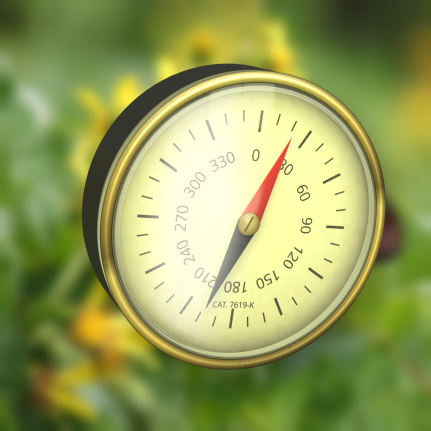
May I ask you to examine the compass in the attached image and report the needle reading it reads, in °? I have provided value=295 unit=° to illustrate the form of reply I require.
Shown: value=20 unit=°
